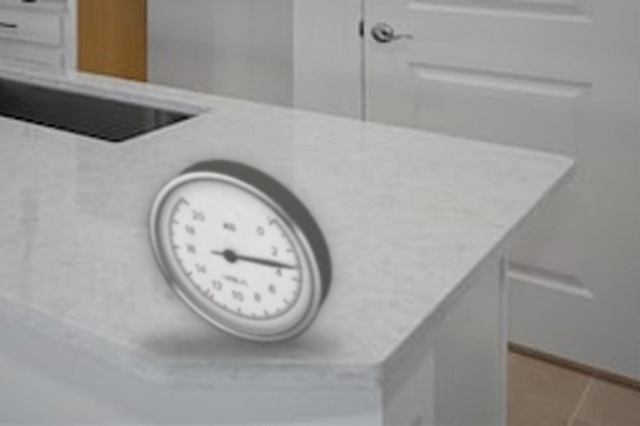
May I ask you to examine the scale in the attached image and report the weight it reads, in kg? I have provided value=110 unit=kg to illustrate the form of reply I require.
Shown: value=3 unit=kg
